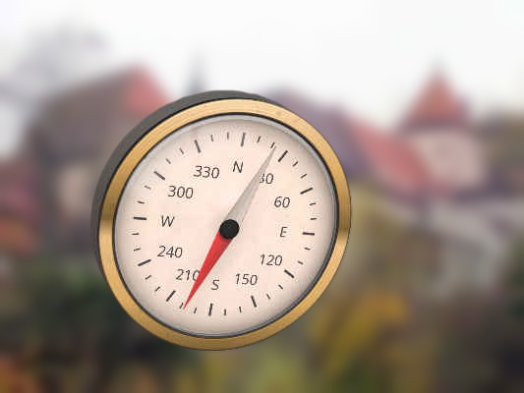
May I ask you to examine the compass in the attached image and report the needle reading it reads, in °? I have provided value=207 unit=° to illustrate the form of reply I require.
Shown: value=200 unit=°
